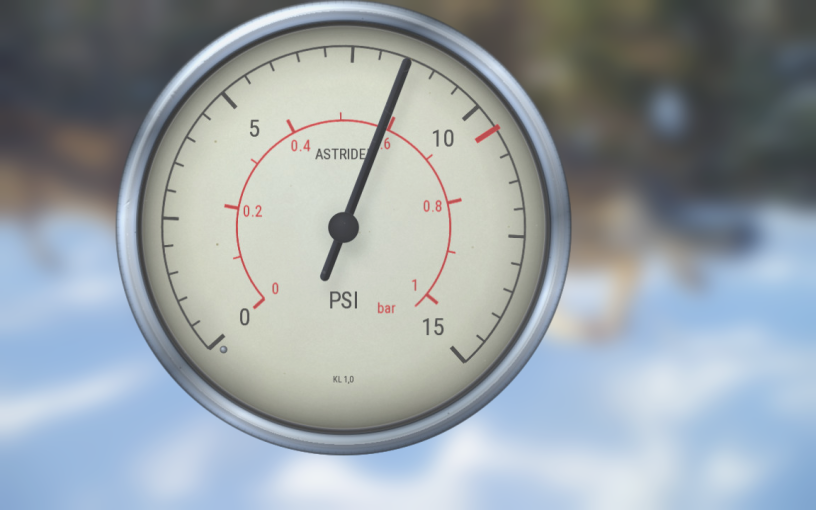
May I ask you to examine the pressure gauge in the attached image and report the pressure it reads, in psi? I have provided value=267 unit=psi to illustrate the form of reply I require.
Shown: value=8.5 unit=psi
